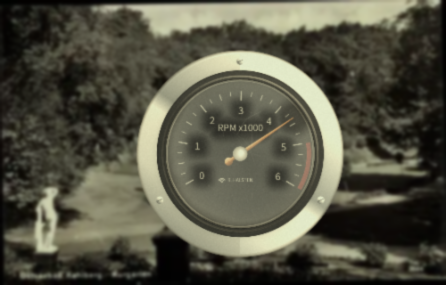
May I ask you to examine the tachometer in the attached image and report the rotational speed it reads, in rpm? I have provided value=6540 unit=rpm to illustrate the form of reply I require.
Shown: value=4375 unit=rpm
